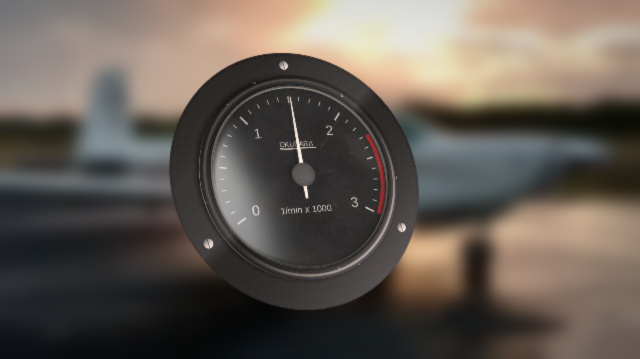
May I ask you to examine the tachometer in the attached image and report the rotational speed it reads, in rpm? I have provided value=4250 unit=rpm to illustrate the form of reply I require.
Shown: value=1500 unit=rpm
